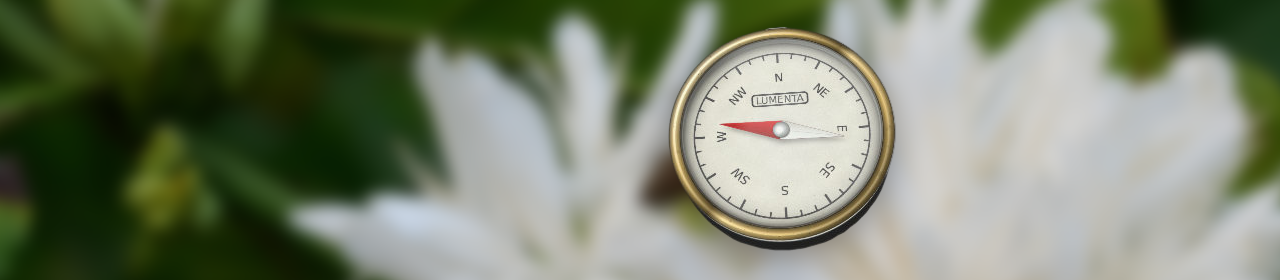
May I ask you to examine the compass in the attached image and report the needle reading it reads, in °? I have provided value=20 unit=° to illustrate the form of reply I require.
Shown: value=280 unit=°
